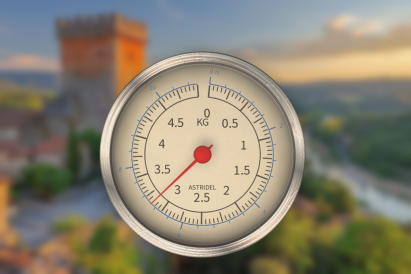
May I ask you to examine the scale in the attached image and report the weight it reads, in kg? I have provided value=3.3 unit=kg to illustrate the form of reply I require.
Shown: value=3.15 unit=kg
